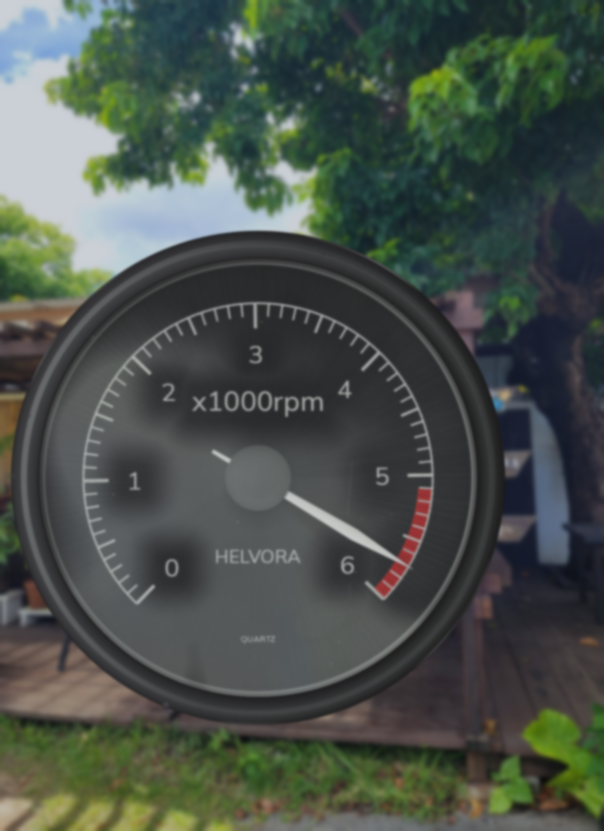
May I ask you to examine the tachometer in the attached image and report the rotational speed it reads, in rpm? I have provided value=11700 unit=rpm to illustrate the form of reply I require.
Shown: value=5700 unit=rpm
